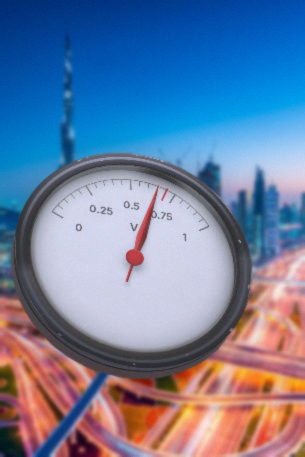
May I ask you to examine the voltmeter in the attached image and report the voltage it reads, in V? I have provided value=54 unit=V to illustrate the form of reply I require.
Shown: value=0.65 unit=V
